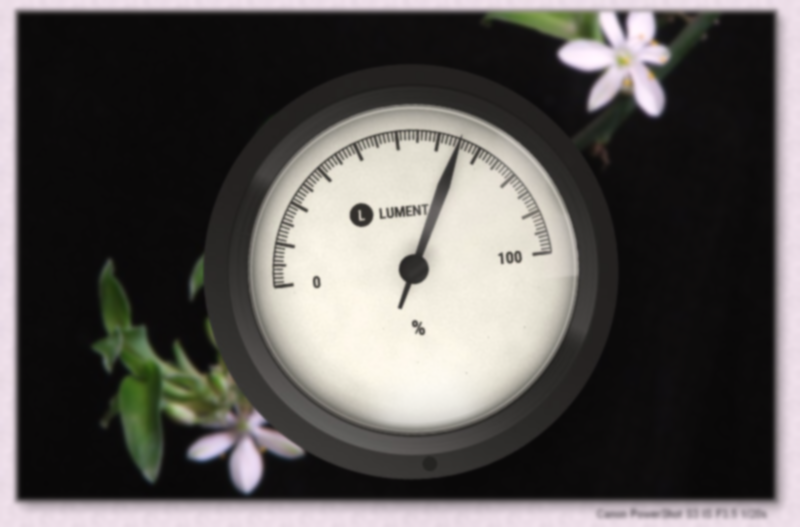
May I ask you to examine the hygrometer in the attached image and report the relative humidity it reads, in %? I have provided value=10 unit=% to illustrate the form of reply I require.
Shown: value=65 unit=%
